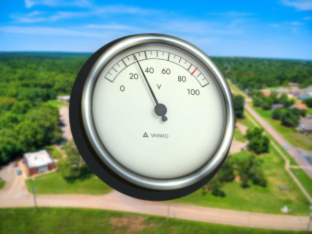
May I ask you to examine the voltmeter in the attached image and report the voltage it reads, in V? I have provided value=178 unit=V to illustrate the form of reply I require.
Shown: value=30 unit=V
